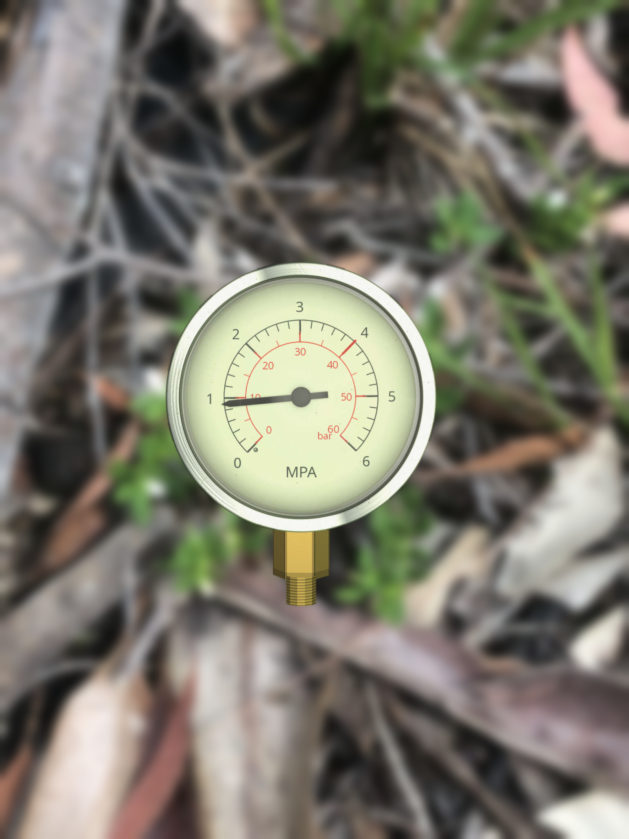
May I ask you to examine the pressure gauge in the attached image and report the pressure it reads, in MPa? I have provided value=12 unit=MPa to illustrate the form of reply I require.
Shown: value=0.9 unit=MPa
